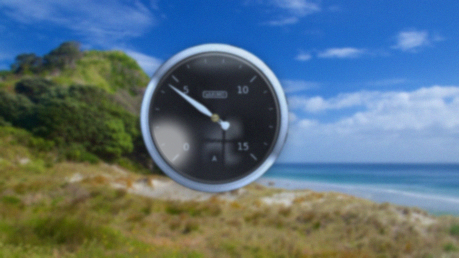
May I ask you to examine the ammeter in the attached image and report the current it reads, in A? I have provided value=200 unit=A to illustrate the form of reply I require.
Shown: value=4.5 unit=A
